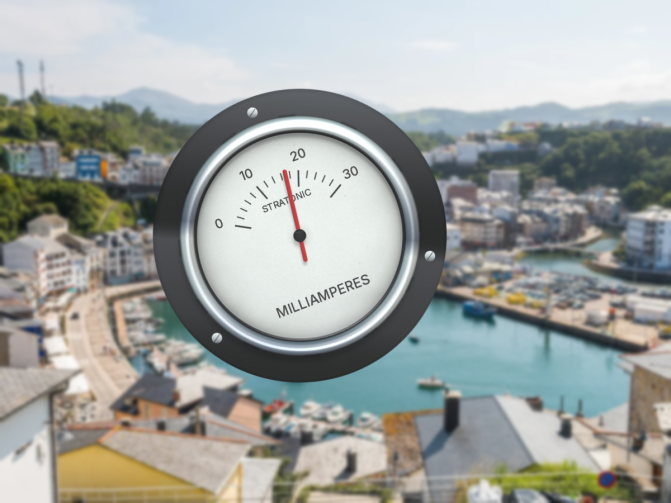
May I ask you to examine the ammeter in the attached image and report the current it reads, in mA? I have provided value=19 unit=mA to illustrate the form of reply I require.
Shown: value=17 unit=mA
